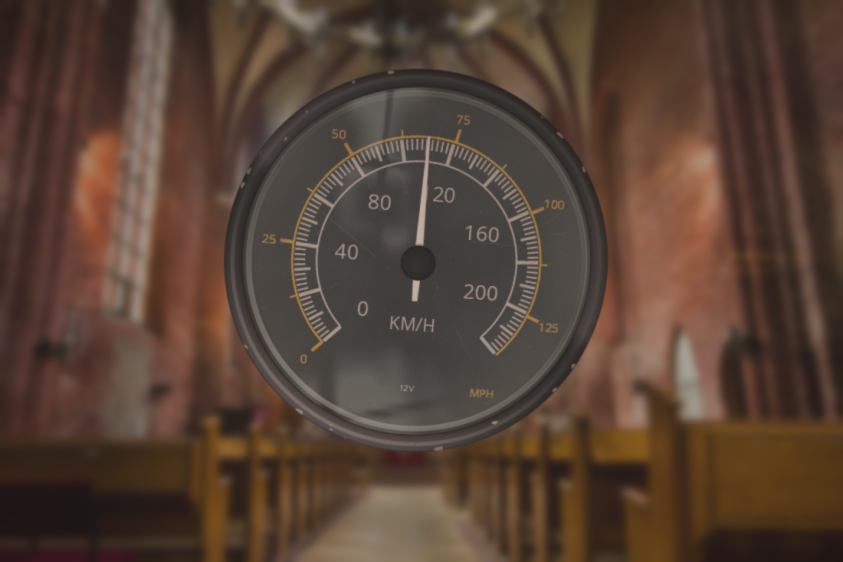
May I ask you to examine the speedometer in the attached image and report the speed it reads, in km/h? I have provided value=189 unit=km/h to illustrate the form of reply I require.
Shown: value=110 unit=km/h
